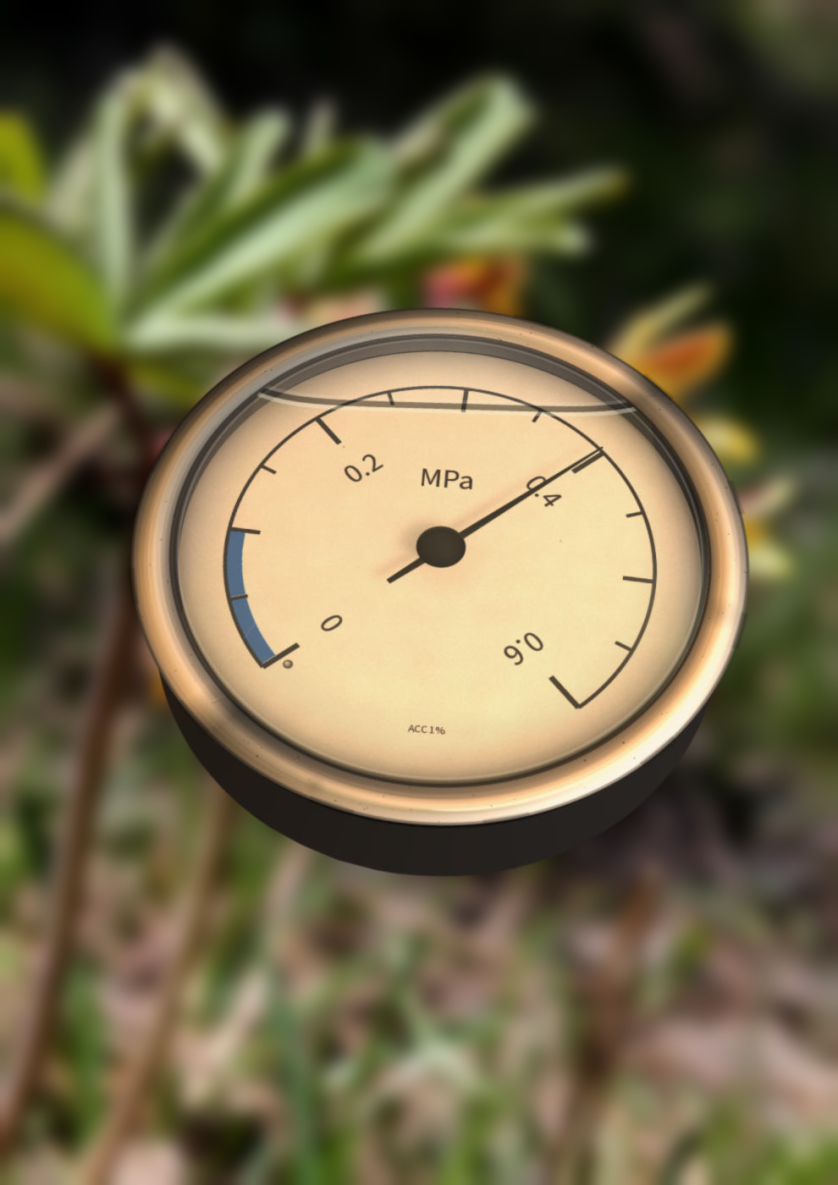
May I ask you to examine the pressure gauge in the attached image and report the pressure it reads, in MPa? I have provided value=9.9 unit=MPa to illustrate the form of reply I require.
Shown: value=0.4 unit=MPa
